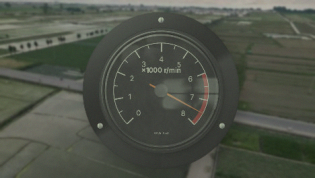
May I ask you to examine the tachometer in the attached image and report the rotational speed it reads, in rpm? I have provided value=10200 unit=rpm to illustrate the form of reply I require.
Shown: value=7500 unit=rpm
